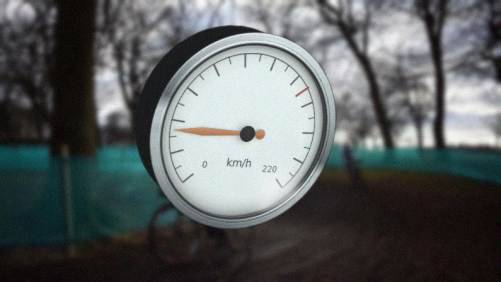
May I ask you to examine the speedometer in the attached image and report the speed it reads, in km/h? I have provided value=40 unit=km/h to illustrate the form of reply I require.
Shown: value=35 unit=km/h
